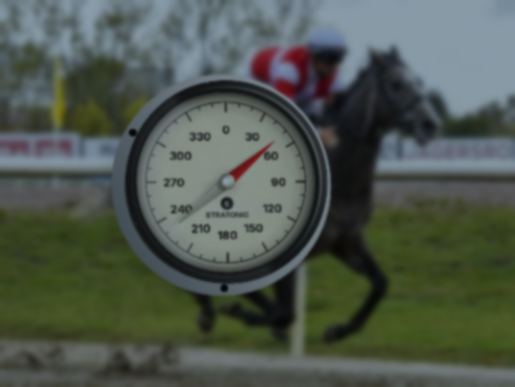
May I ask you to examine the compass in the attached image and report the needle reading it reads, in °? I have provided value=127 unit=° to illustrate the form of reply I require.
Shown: value=50 unit=°
